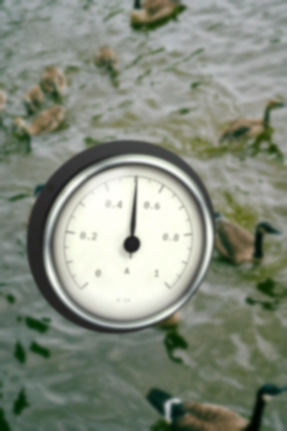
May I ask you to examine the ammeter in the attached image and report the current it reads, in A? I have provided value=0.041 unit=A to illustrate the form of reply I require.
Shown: value=0.5 unit=A
